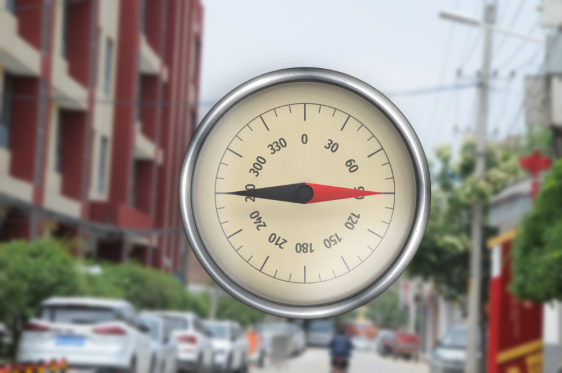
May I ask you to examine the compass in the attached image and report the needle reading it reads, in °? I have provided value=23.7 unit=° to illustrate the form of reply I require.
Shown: value=90 unit=°
